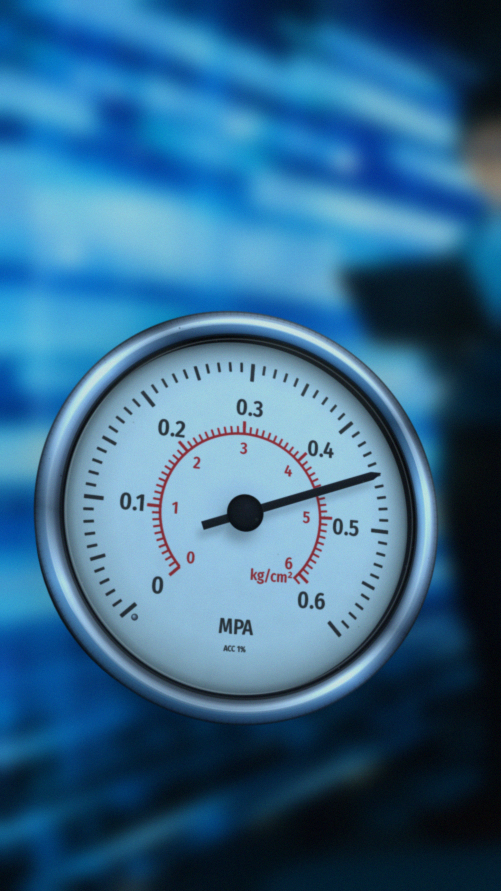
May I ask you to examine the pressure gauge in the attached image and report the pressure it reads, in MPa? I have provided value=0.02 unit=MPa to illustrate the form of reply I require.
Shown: value=0.45 unit=MPa
